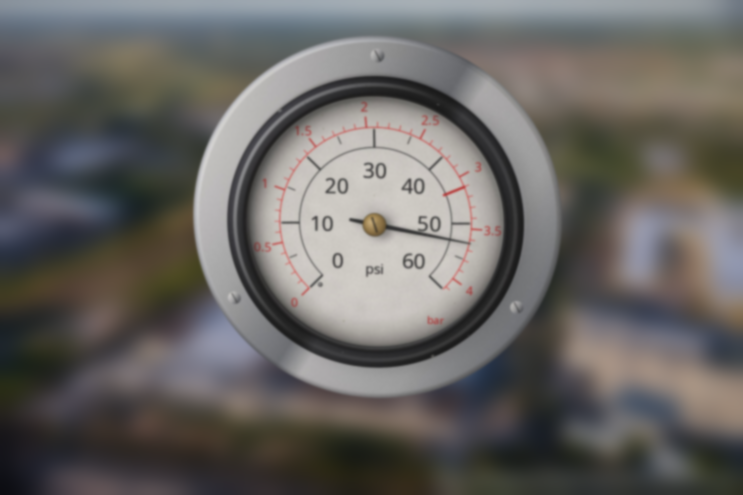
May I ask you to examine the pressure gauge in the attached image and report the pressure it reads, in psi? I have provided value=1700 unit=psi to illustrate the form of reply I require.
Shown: value=52.5 unit=psi
